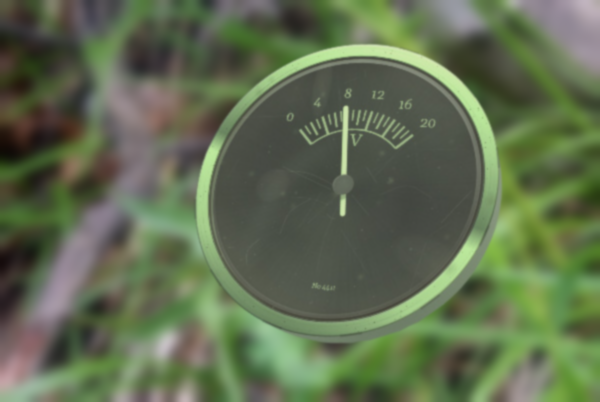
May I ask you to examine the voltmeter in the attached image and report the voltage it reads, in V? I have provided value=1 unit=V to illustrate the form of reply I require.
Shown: value=8 unit=V
